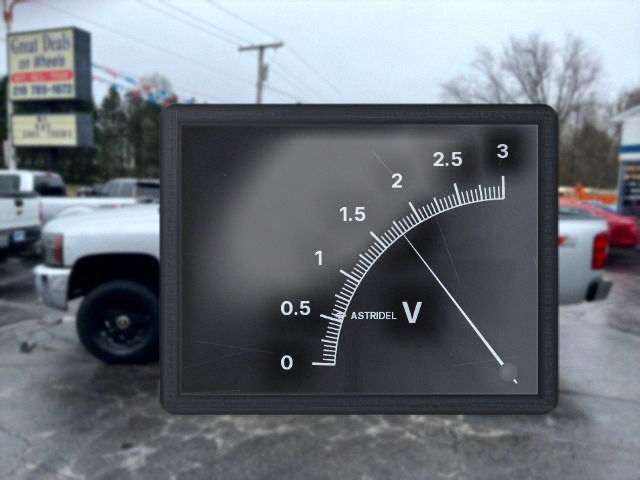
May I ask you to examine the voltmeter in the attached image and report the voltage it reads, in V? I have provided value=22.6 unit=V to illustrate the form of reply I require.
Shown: value=1.75 unit=V
